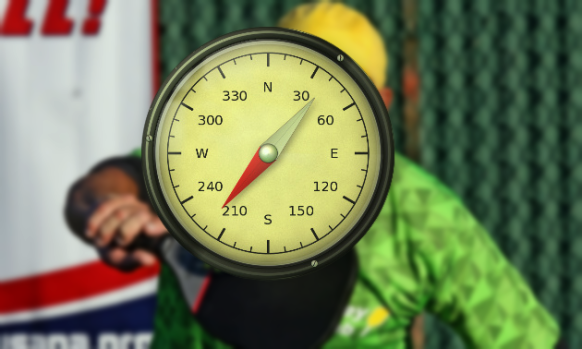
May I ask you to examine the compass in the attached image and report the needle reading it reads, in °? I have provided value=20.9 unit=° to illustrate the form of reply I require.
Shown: value=220 unit=°
